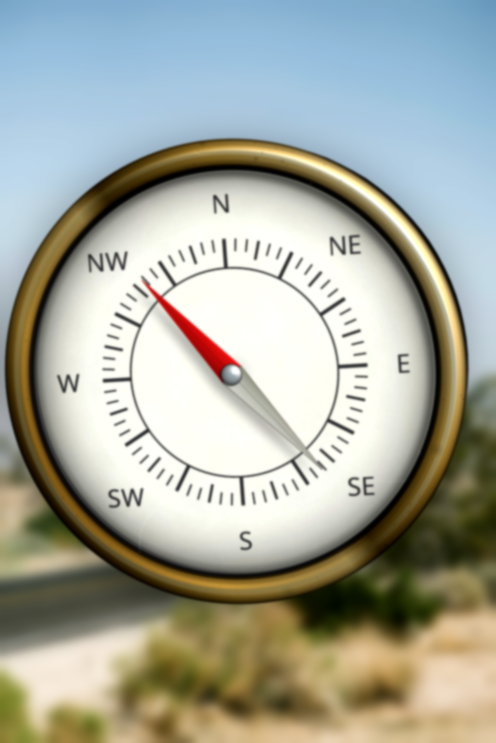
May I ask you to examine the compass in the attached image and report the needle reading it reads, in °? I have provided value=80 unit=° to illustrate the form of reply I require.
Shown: value=320 unit=°
